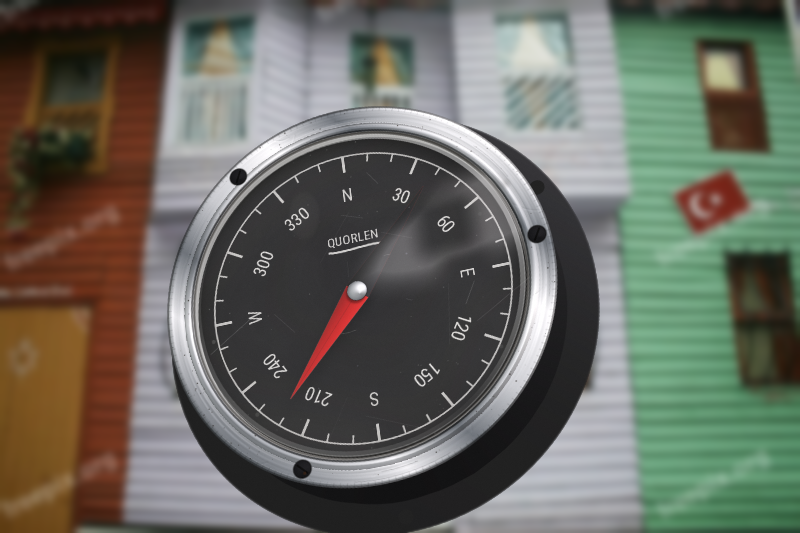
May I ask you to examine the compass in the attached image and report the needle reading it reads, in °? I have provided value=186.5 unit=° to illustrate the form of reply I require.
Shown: value=220 unit=°
